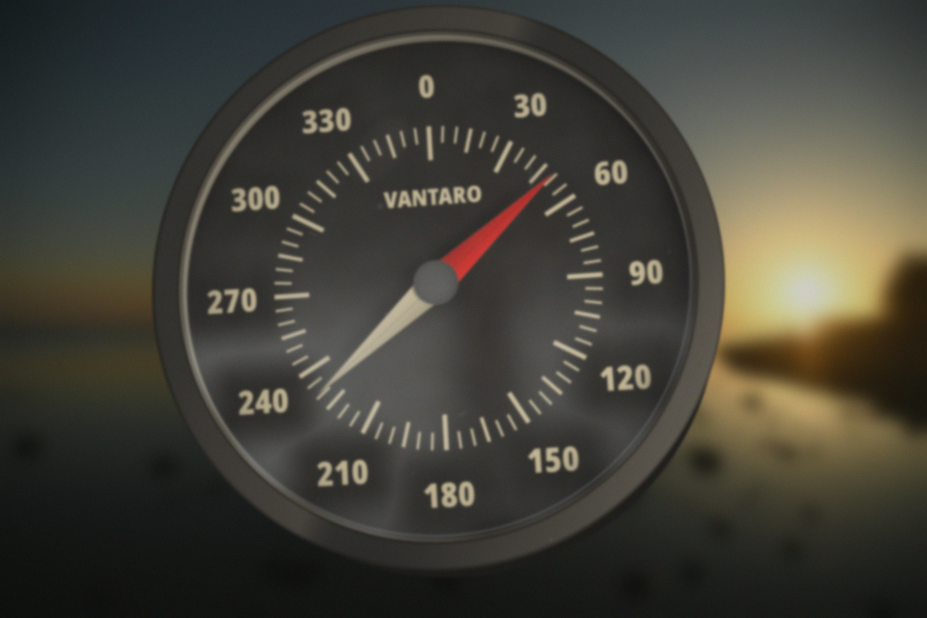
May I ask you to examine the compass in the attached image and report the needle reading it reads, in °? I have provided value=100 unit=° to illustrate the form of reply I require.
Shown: value=50 unit=°
